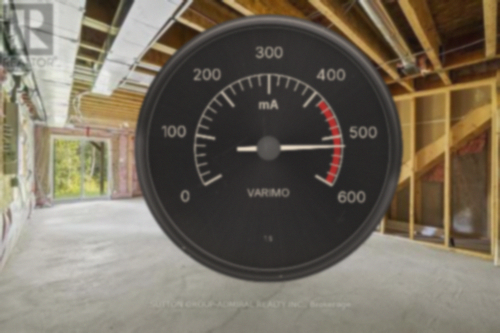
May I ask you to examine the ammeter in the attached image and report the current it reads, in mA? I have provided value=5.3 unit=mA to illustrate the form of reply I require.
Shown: value=520 unit=mA
